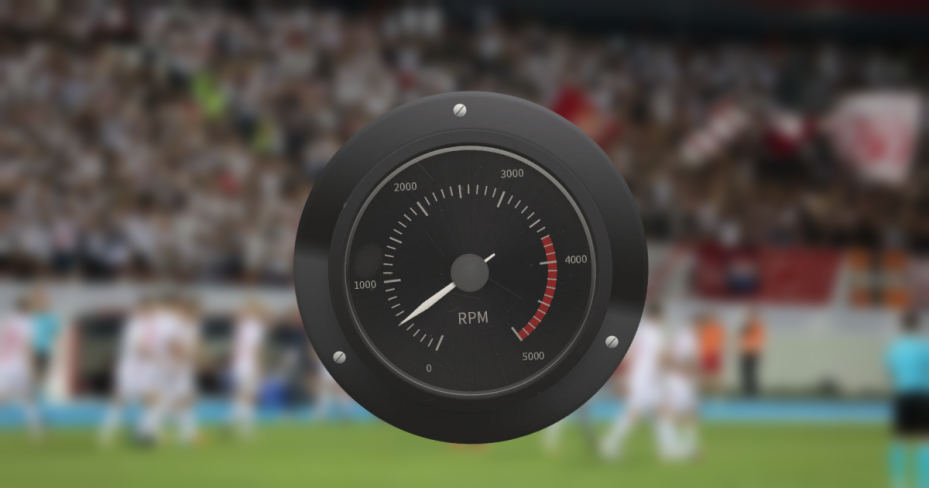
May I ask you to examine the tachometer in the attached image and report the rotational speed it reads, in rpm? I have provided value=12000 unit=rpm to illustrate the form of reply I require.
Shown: value=500 unit=rpm
